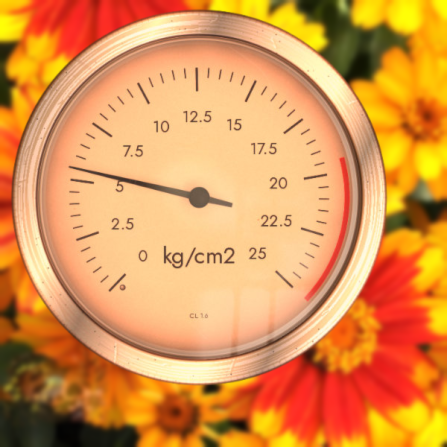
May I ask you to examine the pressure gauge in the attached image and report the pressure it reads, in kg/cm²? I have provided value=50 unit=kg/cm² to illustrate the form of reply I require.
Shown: value=5.5 unit=kg/cm²
